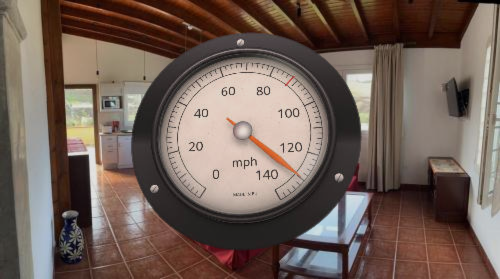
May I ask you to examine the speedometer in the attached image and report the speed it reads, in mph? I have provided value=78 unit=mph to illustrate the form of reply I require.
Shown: value=130 unit=mph
